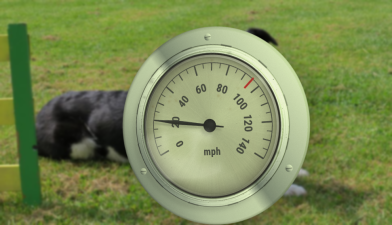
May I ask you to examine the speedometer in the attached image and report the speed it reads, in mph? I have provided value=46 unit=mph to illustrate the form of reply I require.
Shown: value=20 unit=mph
